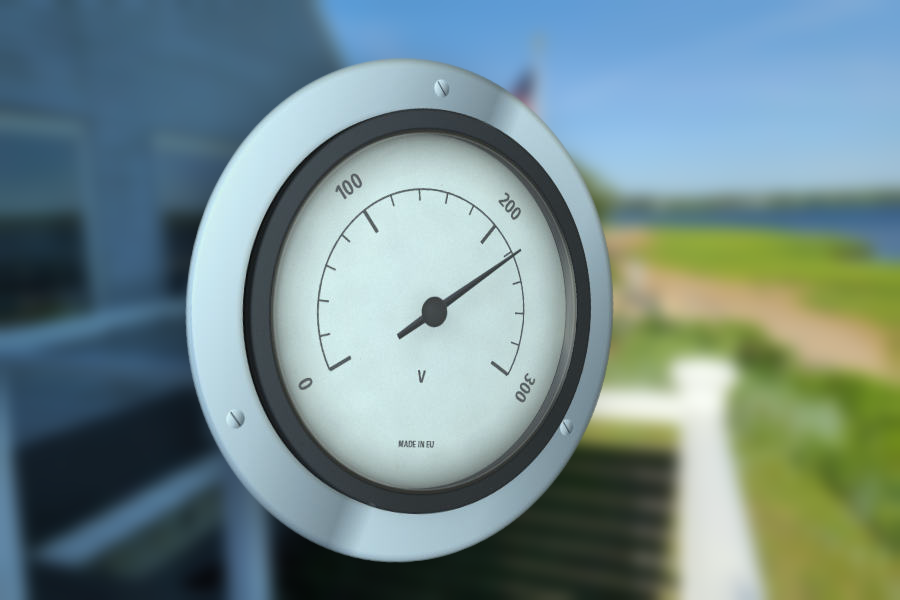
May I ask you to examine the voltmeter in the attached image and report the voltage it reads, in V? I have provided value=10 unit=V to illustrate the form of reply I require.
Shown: value=220 unit=V
